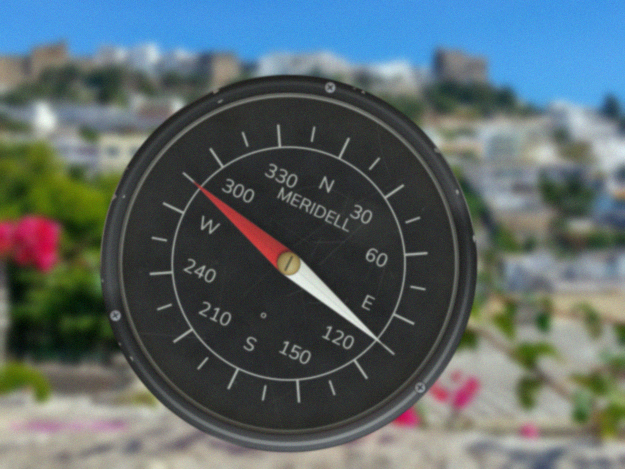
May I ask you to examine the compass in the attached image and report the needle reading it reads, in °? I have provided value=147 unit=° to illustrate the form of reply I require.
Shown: value=285 unit=°
